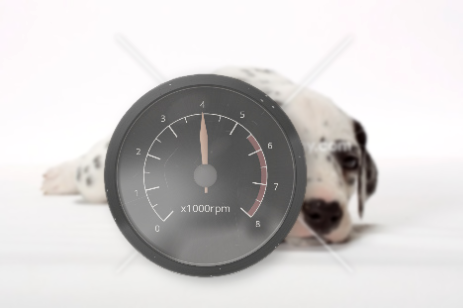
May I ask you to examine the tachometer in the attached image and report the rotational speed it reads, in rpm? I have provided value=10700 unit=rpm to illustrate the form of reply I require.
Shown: value=4000 unit=rpm
